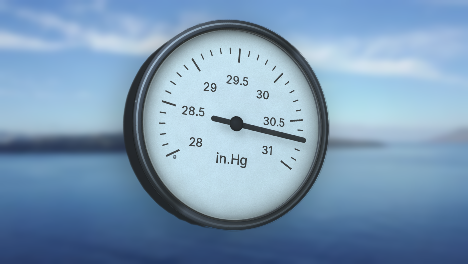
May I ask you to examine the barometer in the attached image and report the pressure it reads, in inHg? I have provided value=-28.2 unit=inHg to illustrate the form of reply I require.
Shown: value=30.7 unit=inHg
